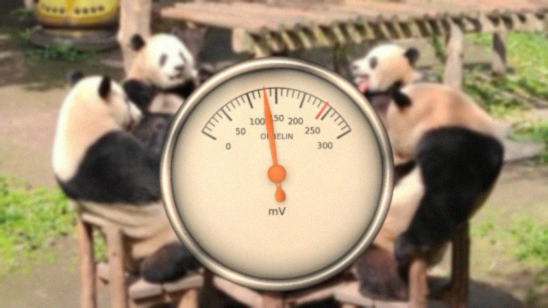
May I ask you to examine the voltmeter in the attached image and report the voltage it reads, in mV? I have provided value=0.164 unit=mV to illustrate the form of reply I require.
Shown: value=130 unit=mV
